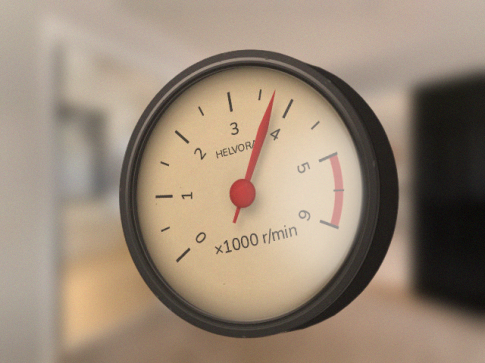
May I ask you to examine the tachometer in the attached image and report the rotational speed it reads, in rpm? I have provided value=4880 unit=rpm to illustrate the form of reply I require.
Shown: value=3750 unit=rpm
